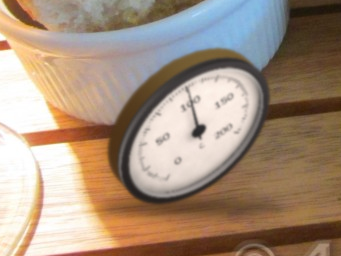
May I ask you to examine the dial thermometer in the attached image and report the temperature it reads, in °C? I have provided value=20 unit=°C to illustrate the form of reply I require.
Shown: value=100 unit=°C
